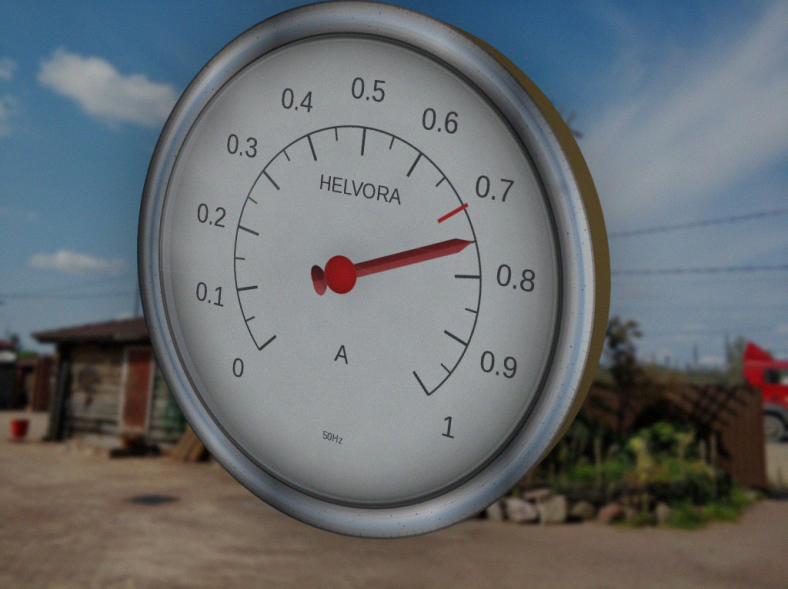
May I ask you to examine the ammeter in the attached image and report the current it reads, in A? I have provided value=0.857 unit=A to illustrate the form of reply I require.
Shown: value=0.75 unit=A
